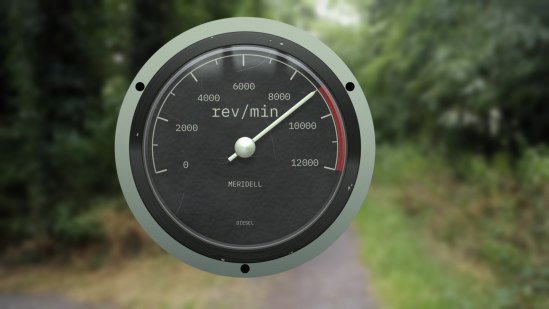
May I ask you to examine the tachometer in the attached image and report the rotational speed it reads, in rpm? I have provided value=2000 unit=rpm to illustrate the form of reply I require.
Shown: value=9000 unit=rpm
